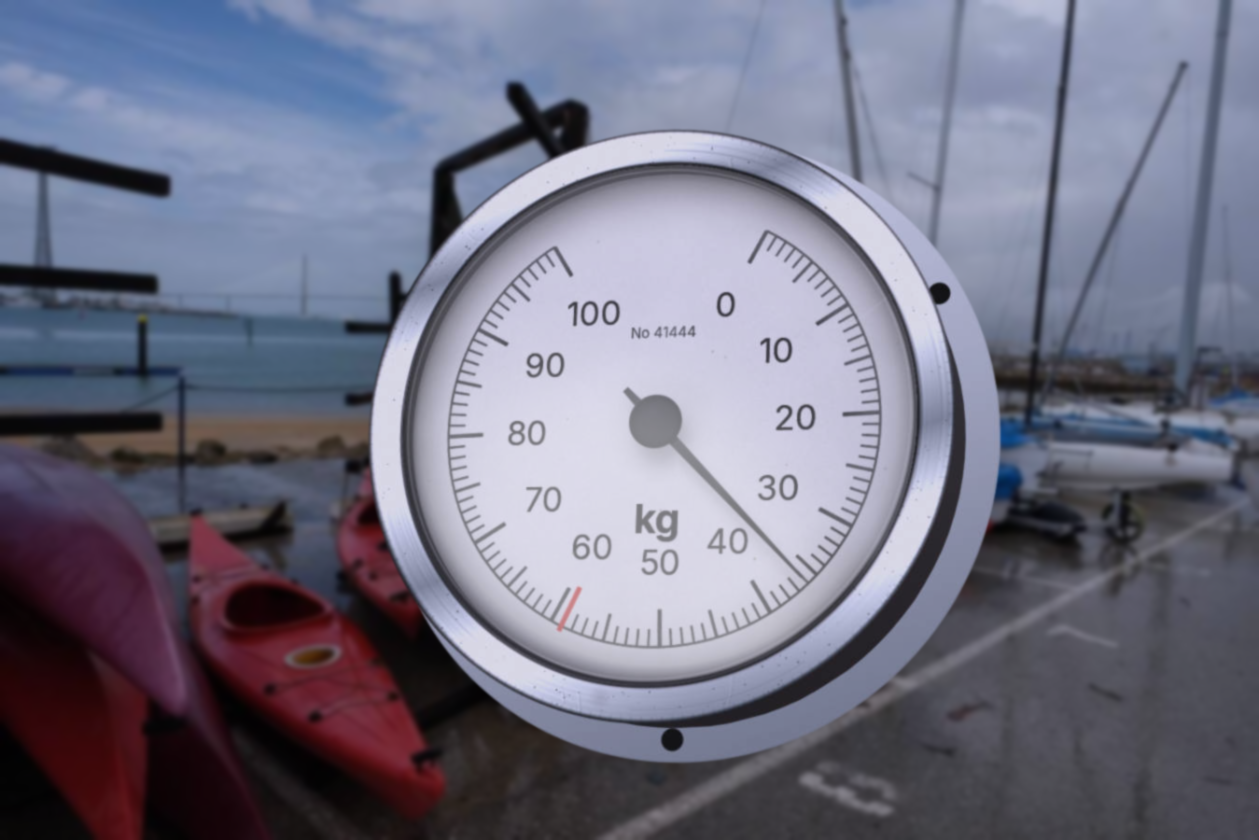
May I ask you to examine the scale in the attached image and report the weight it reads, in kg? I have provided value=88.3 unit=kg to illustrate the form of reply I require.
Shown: value=36 unit=kg
